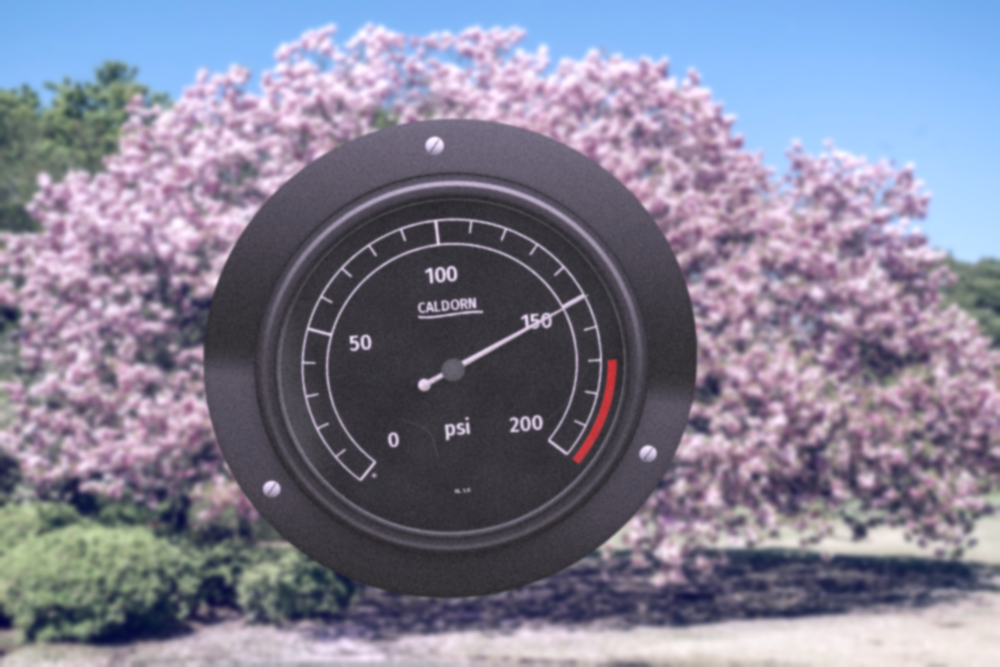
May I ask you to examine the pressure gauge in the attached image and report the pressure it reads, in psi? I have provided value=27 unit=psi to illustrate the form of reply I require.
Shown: value=150 unit=psi
